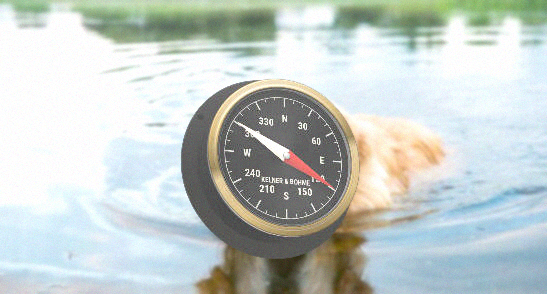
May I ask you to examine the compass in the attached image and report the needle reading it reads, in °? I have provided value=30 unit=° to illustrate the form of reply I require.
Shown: value=120 unit=°
